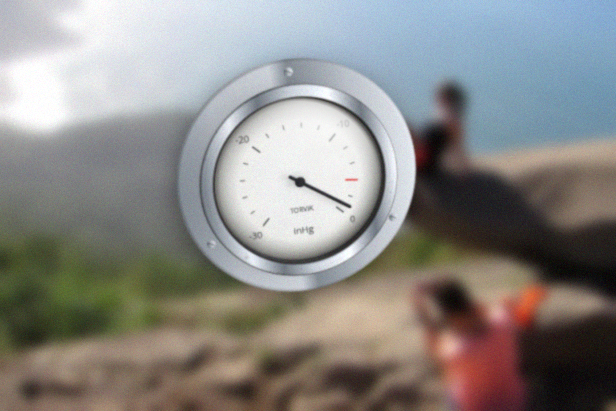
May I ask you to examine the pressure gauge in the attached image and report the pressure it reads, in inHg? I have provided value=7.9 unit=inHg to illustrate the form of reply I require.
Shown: value=-1 unit=inHg
